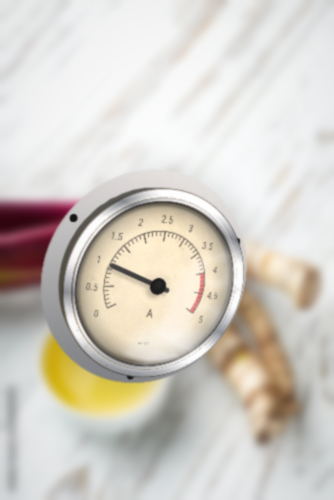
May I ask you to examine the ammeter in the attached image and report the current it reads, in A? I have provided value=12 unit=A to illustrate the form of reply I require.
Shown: value=1 unit=A
